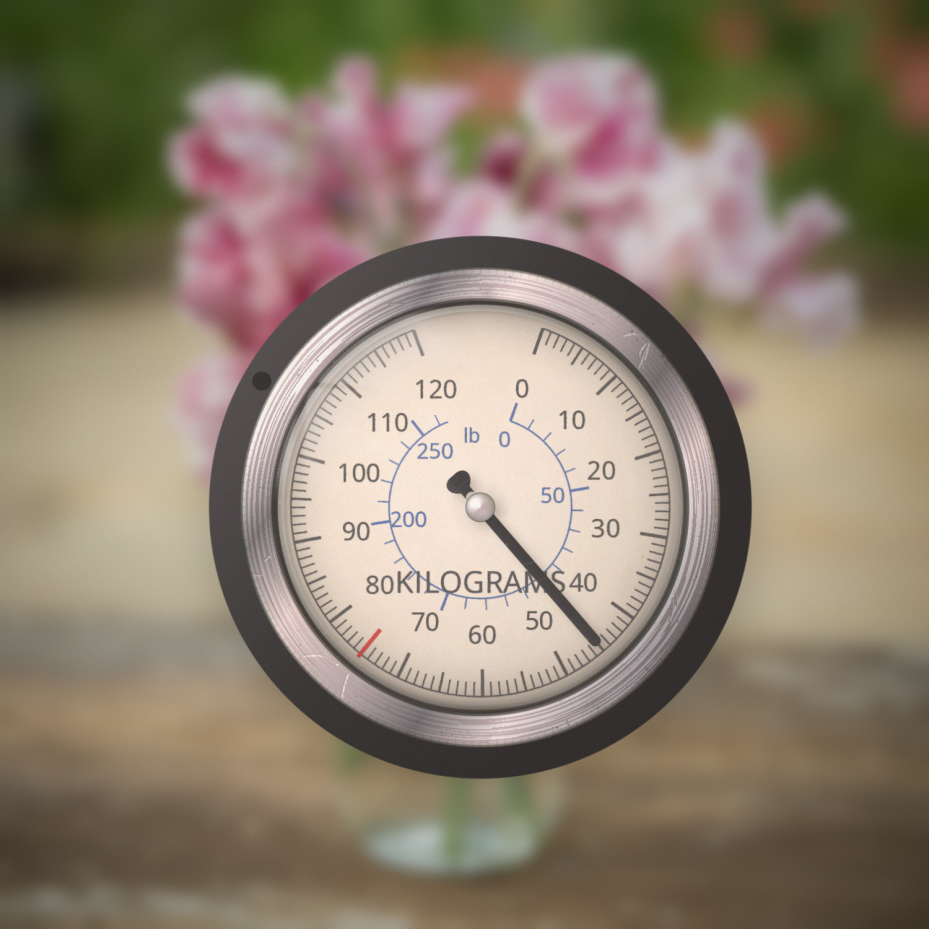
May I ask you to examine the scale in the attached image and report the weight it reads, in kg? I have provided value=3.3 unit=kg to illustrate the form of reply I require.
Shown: value=45 unit=kg
